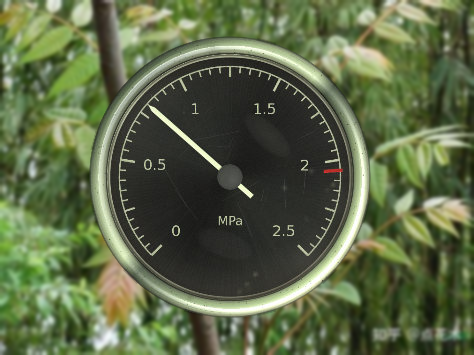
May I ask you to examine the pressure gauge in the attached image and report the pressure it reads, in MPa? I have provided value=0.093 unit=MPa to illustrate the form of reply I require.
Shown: value=0.8 unit=MPa
